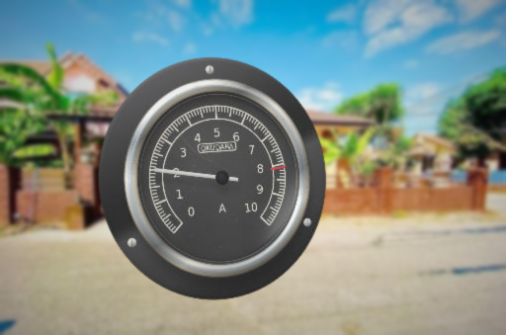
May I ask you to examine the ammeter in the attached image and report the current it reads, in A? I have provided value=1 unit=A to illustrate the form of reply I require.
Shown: value=2 unit=A
